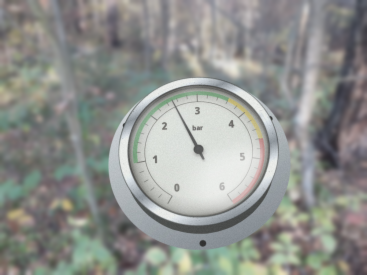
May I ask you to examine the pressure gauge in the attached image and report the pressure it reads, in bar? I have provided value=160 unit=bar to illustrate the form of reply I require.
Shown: value=2.5 unit=bar
